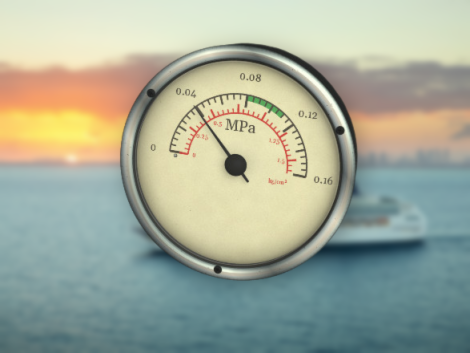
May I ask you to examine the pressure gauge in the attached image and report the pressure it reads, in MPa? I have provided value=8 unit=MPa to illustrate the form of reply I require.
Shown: value=0.04 unit=MPa
